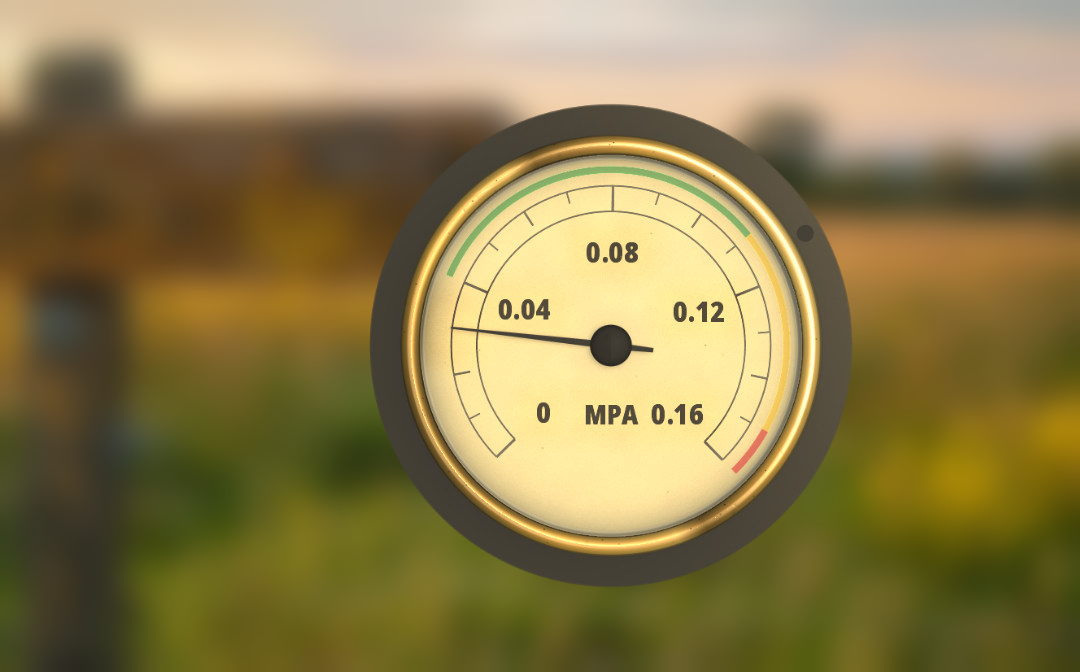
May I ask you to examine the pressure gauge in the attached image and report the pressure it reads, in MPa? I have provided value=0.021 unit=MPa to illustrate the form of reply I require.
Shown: value=0.03 unit=MPa
